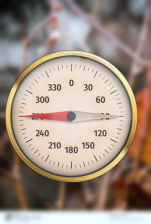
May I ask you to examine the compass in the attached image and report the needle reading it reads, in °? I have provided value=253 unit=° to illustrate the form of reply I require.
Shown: value=270 unit=°
